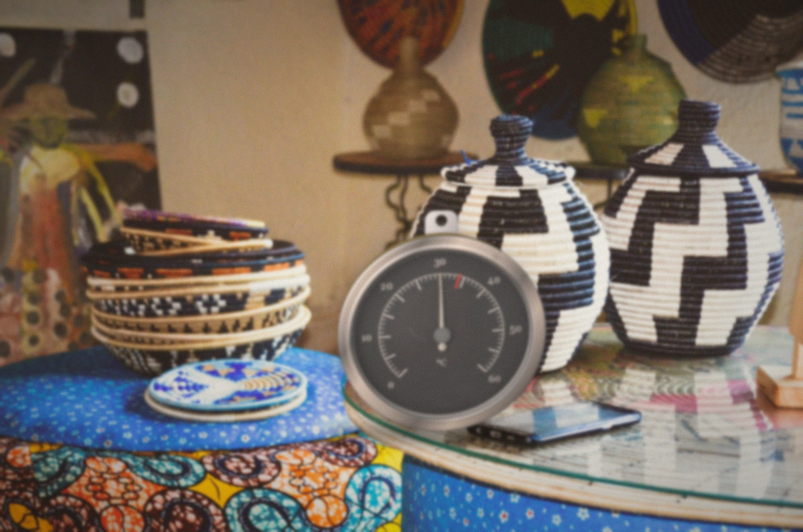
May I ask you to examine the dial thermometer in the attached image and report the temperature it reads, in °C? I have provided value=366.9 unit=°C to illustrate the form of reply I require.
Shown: value=30 unit=°C
